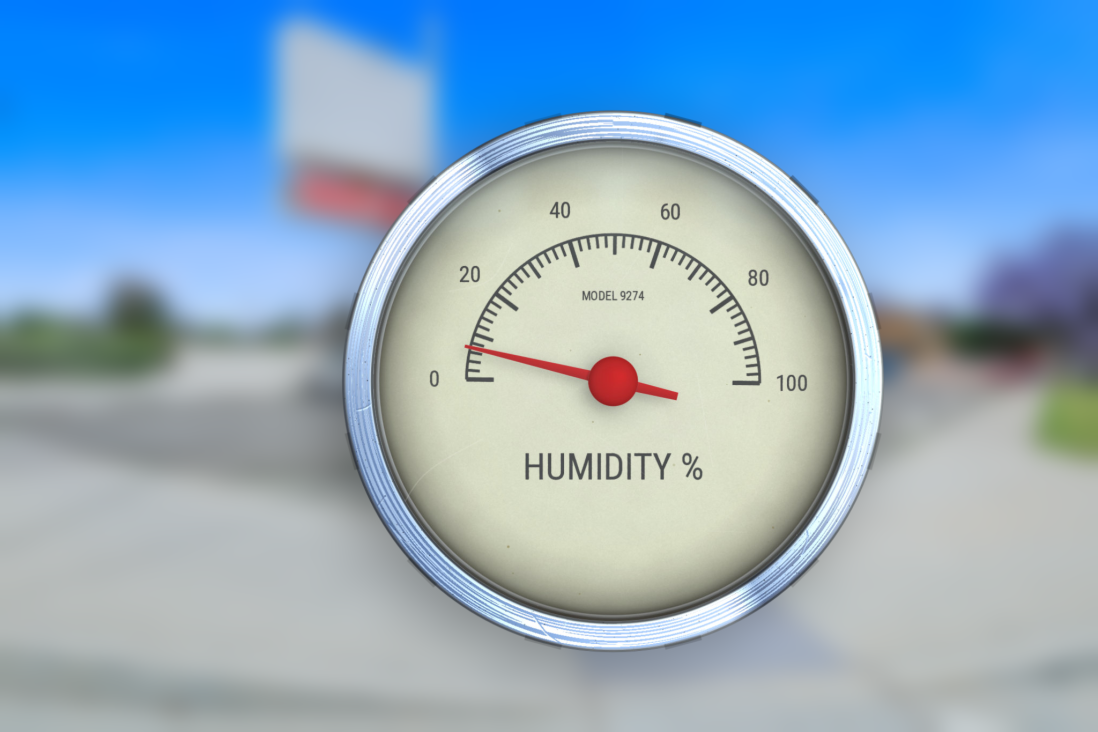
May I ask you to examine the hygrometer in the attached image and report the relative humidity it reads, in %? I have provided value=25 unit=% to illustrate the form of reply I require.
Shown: value=7 unit=%
